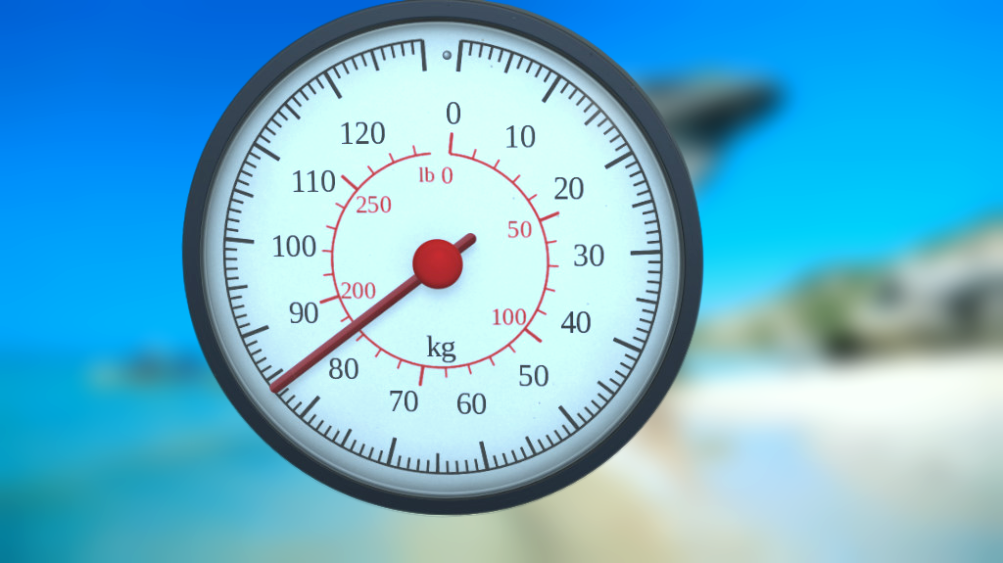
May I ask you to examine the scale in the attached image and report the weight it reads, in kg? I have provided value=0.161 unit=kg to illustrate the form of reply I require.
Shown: value=84 unit=kg
